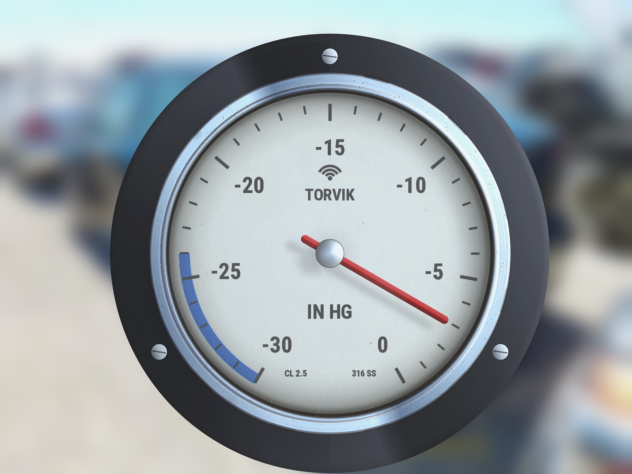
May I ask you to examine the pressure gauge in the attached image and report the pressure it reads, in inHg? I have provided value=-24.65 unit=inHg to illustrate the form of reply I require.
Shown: value=-3 unit=inHg
